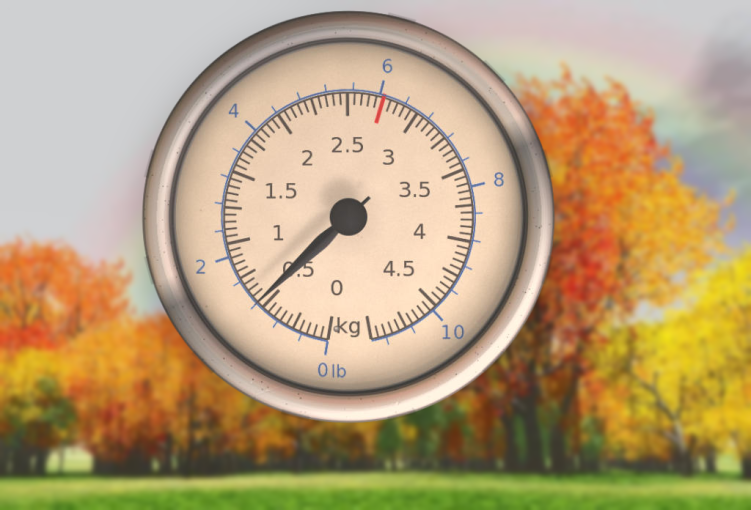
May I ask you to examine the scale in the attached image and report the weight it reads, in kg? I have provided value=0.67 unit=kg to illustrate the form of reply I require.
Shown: value=0.55 unit=kg
